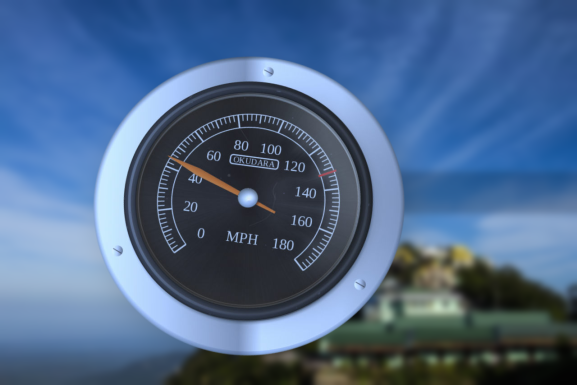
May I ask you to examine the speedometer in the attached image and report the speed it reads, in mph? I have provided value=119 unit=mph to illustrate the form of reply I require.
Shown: value=44 unit=mph
